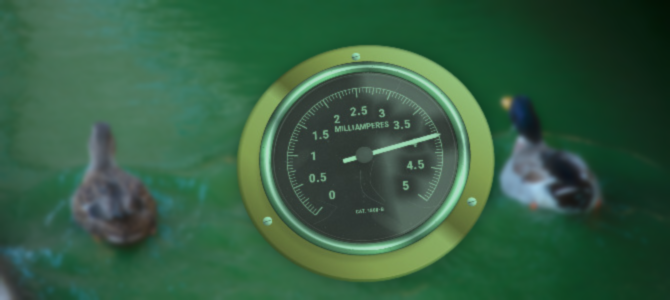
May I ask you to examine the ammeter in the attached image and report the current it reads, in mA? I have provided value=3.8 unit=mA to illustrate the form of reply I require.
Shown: value=4 unit=mA
